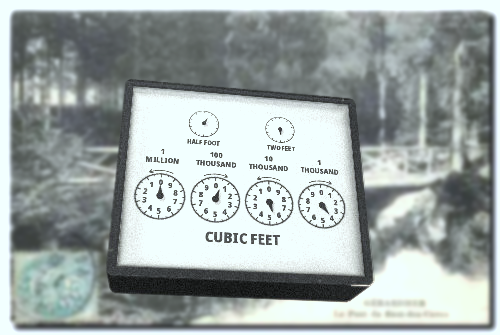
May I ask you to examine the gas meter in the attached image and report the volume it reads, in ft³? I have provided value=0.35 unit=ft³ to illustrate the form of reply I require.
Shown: value=5400 unit=ft³
